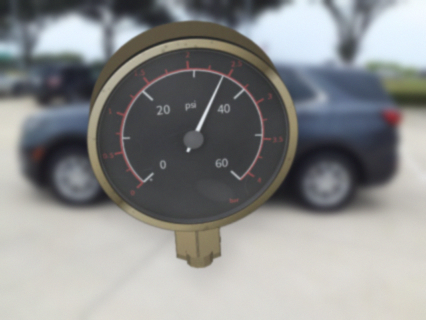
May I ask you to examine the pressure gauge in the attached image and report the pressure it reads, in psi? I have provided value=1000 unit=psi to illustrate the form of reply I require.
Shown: value=35 unit=psi
